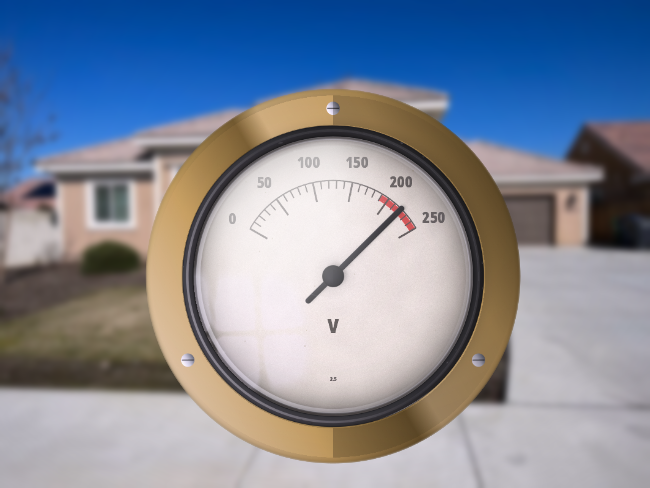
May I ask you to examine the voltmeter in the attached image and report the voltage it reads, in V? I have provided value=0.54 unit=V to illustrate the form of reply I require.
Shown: value=220 unit=V
